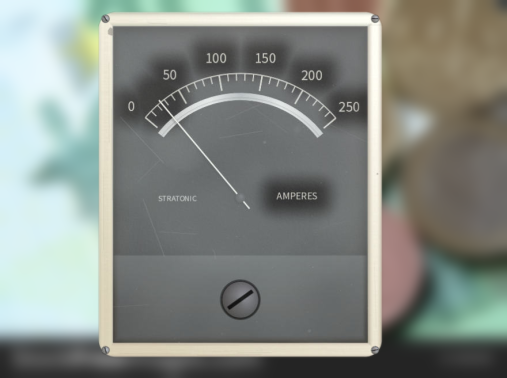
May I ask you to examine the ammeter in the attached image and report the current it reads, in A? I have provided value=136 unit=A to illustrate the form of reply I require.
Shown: value=25 unit=A
